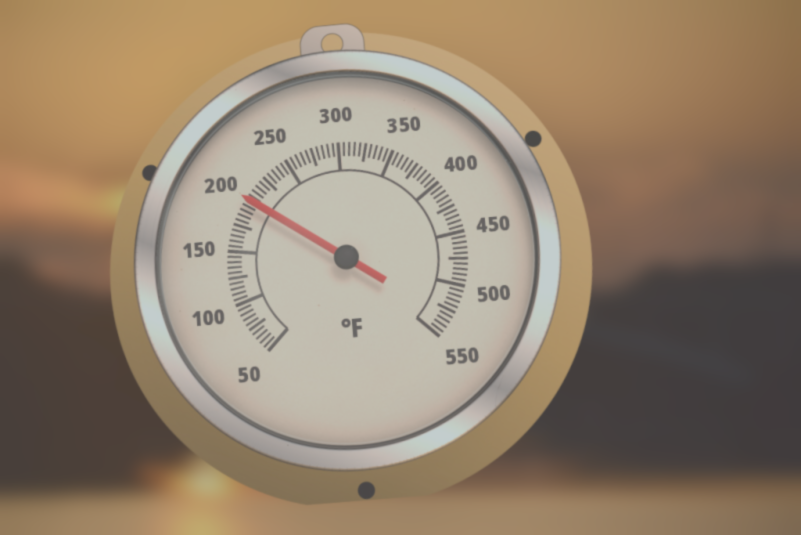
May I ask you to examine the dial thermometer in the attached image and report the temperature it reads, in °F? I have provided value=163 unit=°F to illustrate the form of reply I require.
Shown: value=200 unit=°F
